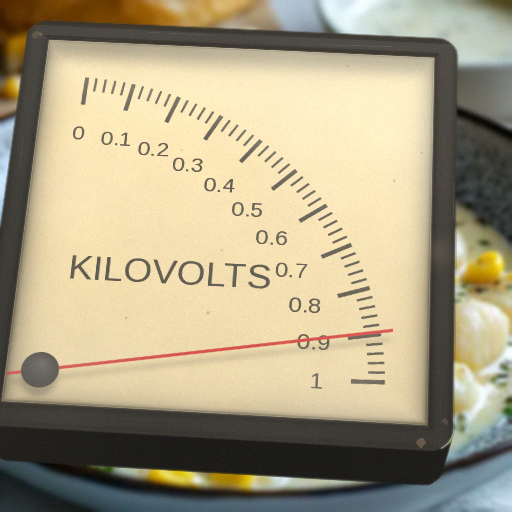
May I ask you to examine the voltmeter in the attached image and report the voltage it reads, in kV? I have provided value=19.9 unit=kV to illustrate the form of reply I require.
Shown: value=0.9 unit=kV
